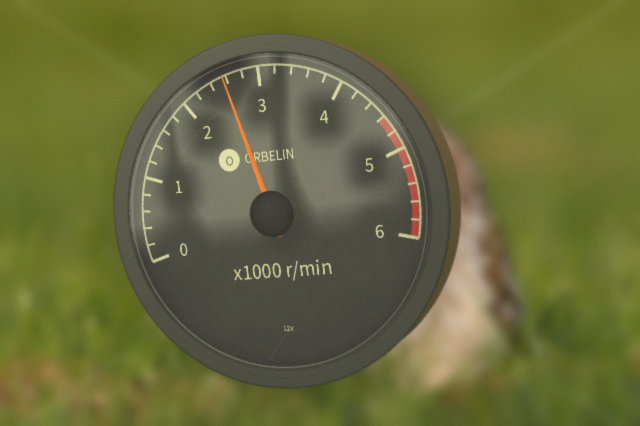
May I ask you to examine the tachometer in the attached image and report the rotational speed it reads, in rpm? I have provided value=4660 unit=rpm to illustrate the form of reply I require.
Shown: value=2600 unit=rpm
